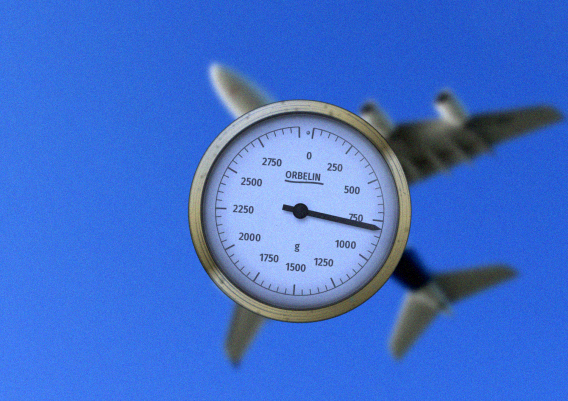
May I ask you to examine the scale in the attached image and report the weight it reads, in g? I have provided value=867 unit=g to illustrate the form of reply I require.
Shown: value=800 unit=g
